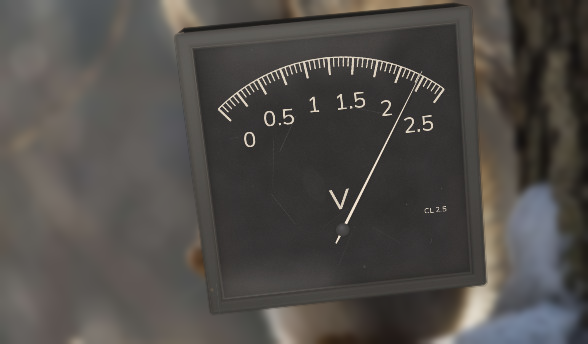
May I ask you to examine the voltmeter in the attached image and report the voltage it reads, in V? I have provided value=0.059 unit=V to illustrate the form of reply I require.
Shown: value=2.2 unit=V
